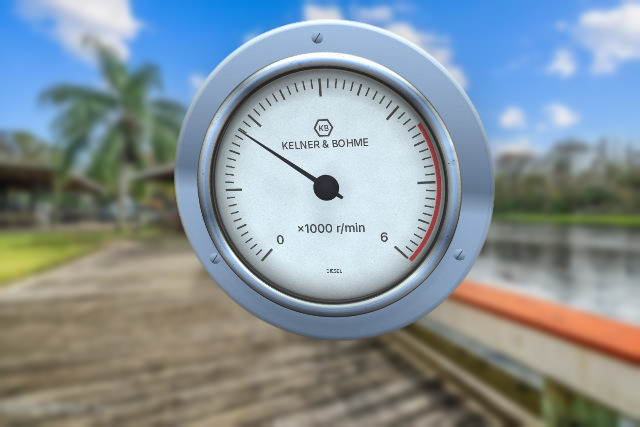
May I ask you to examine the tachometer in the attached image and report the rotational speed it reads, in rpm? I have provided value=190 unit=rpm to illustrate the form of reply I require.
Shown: value=1800 unit=rpm
